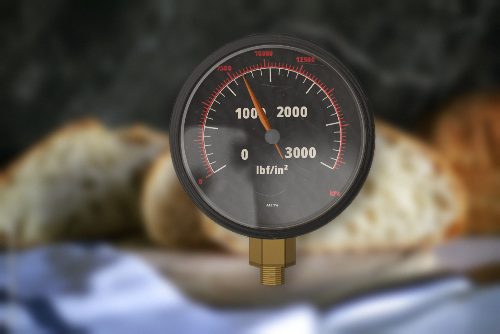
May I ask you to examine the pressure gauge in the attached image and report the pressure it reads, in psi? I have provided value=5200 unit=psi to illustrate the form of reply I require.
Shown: value=1200 unit=psi
